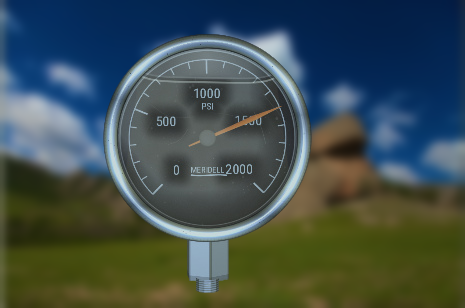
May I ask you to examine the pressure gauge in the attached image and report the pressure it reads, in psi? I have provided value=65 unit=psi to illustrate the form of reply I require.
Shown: value=1500 unit=psi
